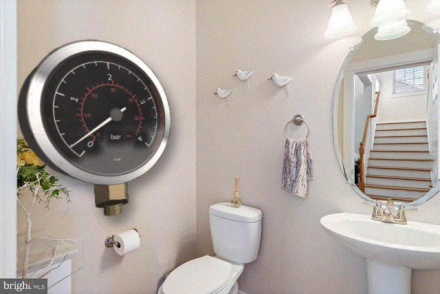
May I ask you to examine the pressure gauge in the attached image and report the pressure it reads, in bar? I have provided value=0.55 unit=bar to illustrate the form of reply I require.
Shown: value=0.2 unit=bar
